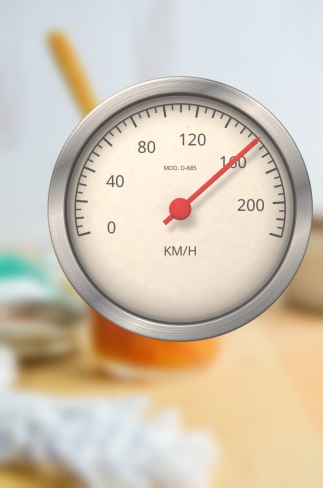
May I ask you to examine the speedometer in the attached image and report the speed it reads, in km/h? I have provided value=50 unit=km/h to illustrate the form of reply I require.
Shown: value=160 unit=km/h
